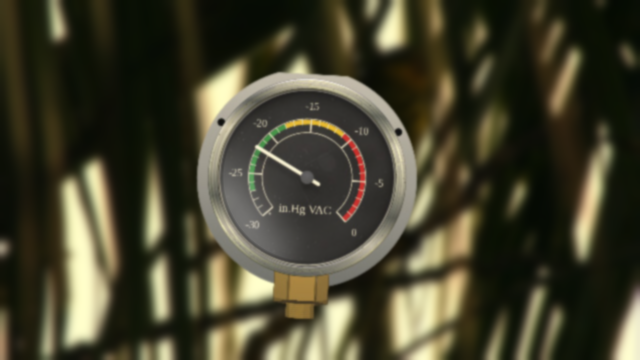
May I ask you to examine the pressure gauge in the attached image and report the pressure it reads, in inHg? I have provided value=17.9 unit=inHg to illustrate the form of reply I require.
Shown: value=-22 unit=inHg
